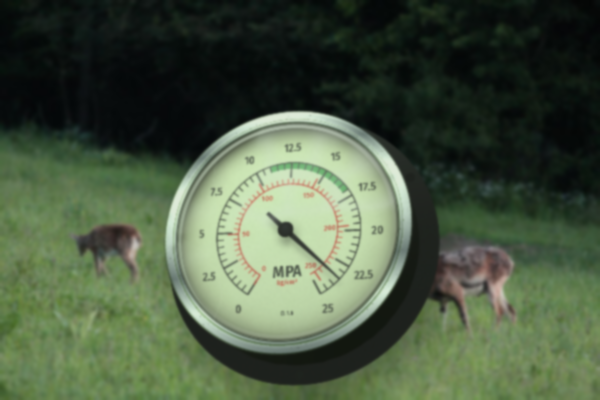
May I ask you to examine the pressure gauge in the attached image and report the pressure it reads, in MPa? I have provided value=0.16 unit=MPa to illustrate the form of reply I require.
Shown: value=23.5 unit=MPa
